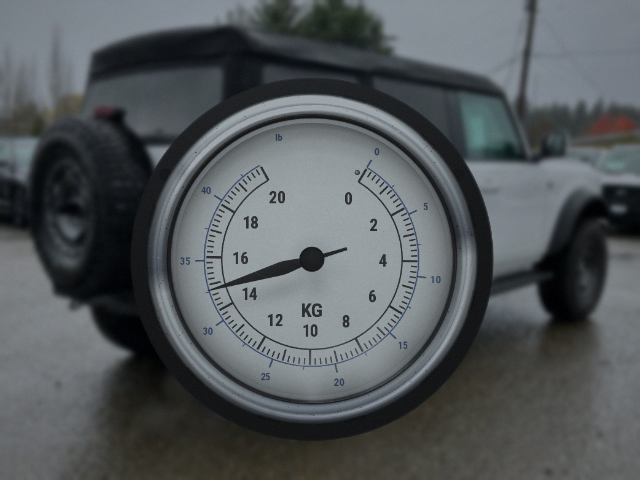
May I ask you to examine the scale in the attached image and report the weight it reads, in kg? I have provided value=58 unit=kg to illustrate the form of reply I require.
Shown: value=14.8 unit=kg
